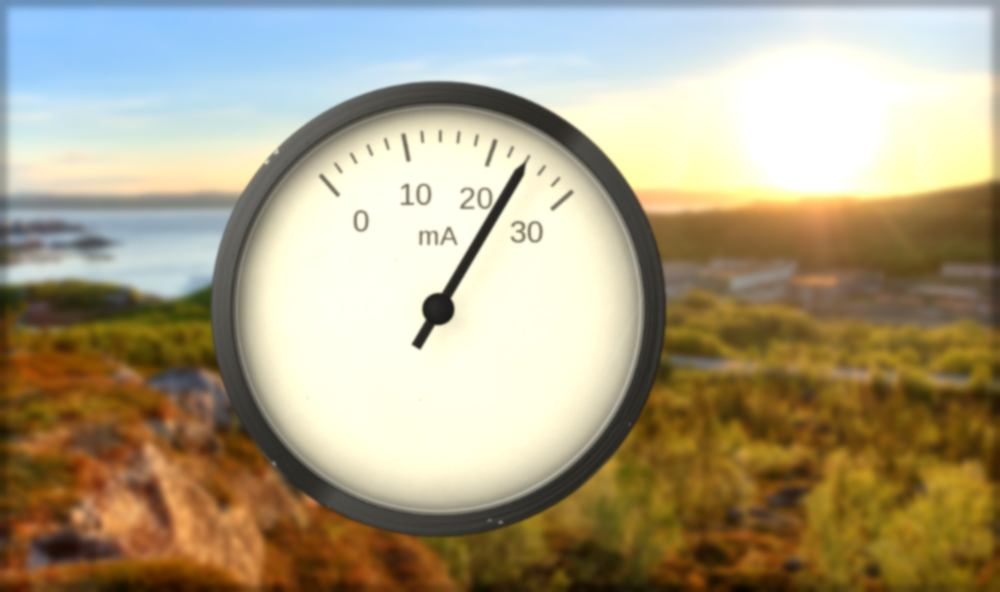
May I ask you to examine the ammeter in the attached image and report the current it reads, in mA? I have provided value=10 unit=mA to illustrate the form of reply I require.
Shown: value=24 unit=mA
